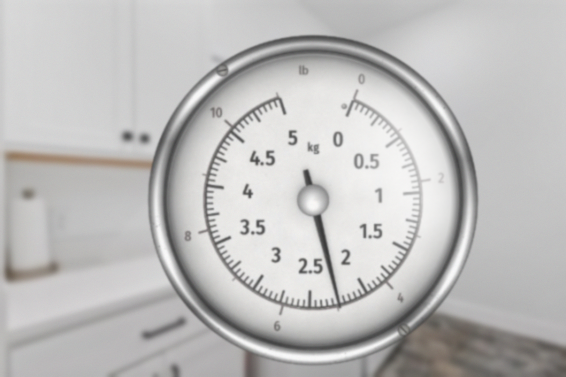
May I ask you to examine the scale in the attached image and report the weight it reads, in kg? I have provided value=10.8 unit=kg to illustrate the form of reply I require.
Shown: value=2.25 unit=kg
